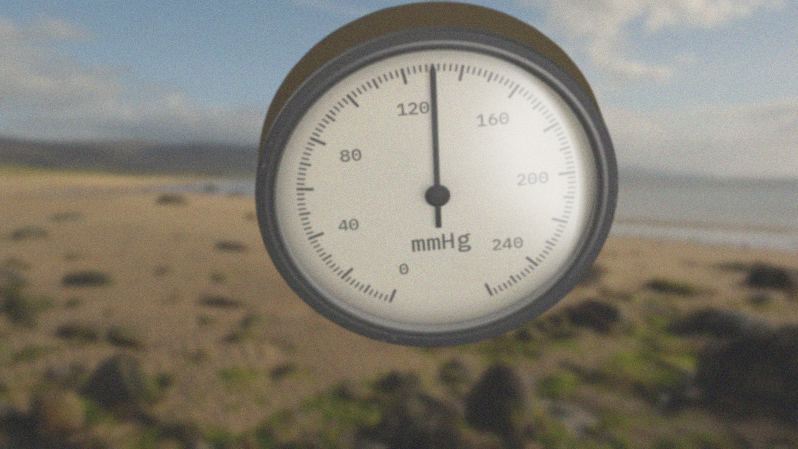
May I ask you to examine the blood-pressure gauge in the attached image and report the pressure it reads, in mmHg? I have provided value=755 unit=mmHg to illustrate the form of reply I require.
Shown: value=130 unit=mmHg
